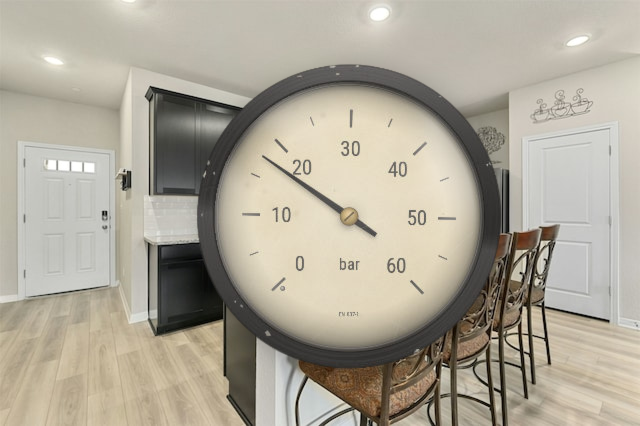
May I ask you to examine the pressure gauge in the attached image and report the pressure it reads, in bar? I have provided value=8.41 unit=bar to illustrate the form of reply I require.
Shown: value=17.5 unit=bar
